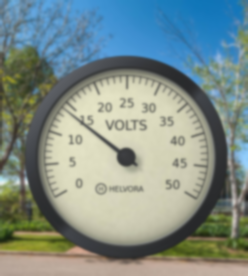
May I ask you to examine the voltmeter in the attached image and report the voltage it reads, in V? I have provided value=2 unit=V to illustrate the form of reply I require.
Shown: value=14 unit=V
